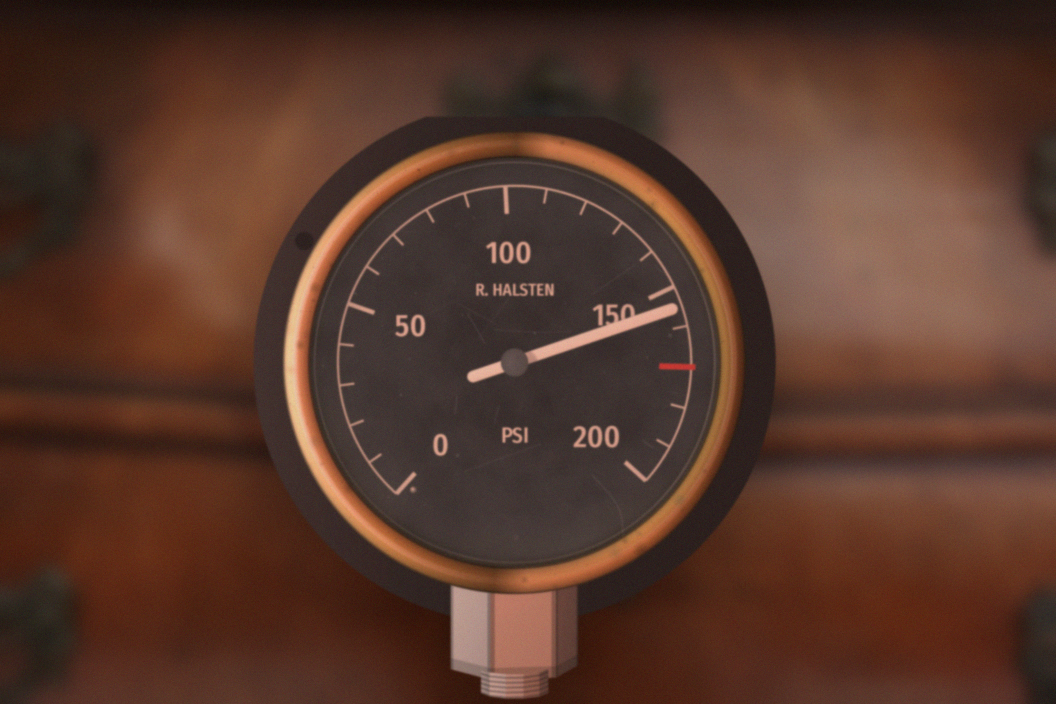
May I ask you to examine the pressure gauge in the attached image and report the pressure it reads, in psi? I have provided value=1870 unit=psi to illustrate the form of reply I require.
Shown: value=155 unit=psi
